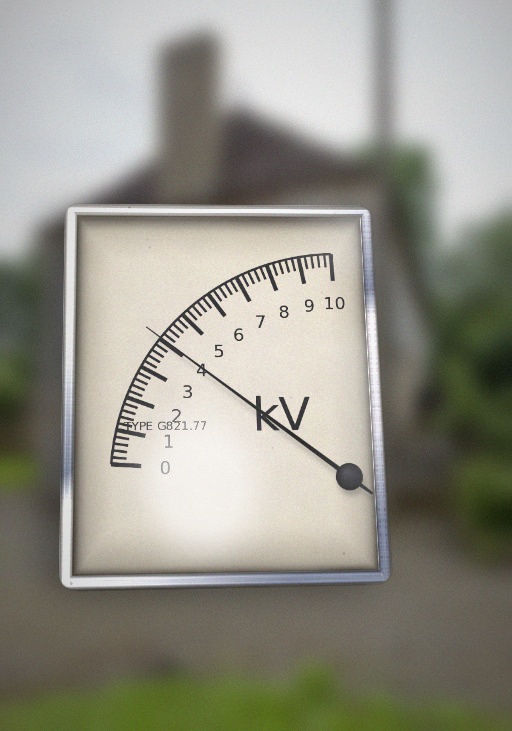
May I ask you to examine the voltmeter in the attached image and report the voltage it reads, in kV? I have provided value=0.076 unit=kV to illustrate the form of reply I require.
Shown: value=4 unit=kV
